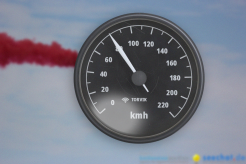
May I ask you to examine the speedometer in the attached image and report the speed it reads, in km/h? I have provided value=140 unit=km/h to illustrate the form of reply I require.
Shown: value=80 unit=km/h
